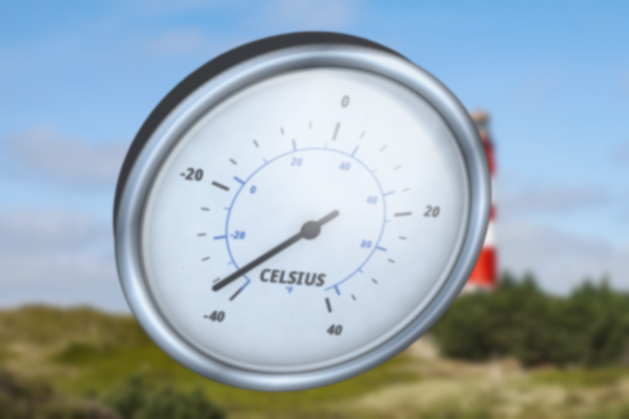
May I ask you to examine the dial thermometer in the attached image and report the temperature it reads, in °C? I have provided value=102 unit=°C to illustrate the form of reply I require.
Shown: value=-36 unit=°C
